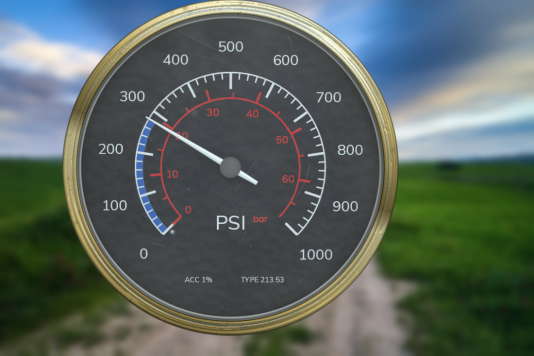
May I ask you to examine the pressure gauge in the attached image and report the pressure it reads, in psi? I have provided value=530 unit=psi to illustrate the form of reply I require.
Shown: value=280 unit=psi
